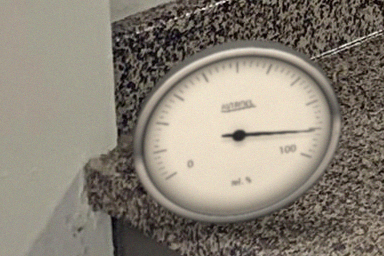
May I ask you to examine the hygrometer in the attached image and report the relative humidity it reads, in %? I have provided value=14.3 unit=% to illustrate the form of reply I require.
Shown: value=90 unit=%
